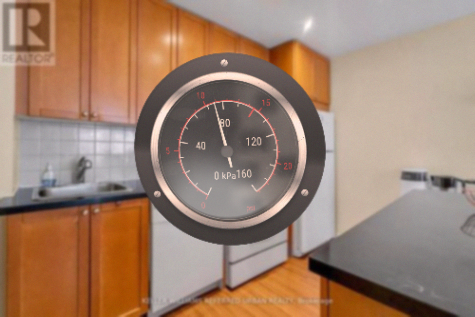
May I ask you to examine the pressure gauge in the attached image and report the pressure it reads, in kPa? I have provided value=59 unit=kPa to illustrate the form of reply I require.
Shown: value=75 unit=kPa
